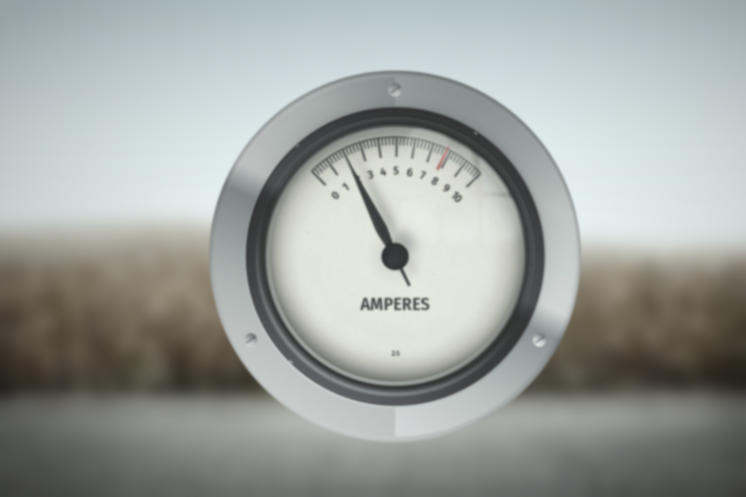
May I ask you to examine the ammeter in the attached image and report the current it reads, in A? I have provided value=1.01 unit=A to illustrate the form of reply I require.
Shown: value=2 unit=A
